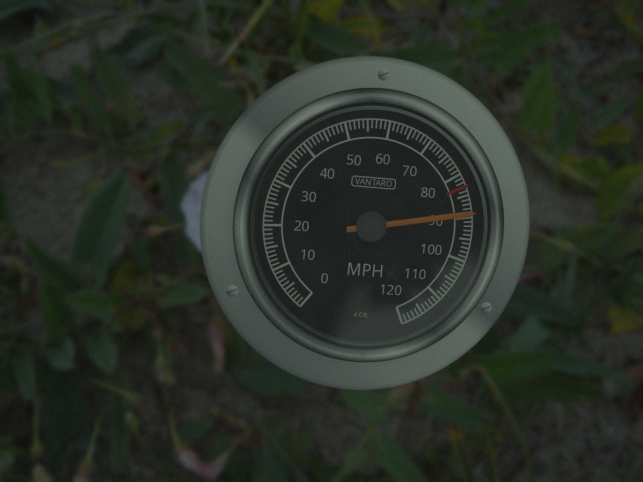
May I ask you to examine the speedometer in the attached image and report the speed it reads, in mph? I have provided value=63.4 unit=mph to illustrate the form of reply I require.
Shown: value=89 unit=mph
